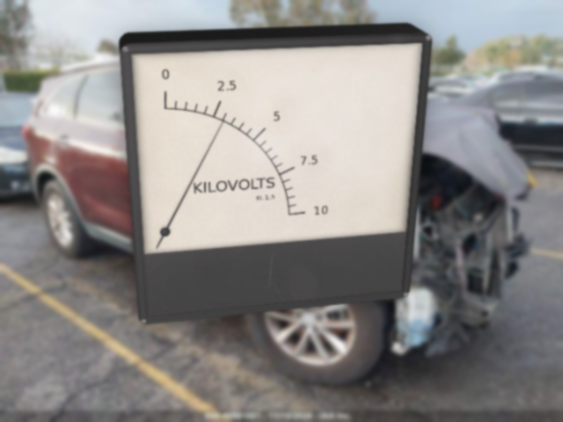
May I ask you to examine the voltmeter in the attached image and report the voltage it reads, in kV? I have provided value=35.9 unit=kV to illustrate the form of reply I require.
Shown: value=3 unit=kV
